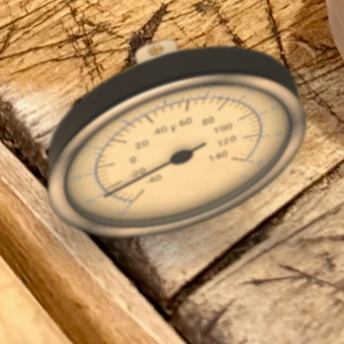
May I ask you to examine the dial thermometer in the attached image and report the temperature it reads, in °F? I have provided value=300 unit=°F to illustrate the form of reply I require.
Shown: value=-20 unit=°F
